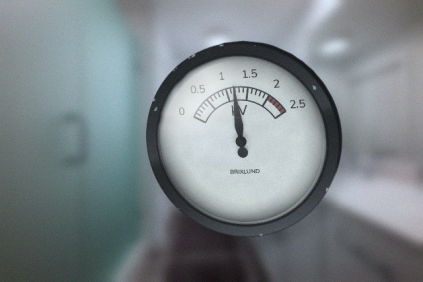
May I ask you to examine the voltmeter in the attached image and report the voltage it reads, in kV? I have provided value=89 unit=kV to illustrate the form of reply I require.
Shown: value=1.2 unit=kV
